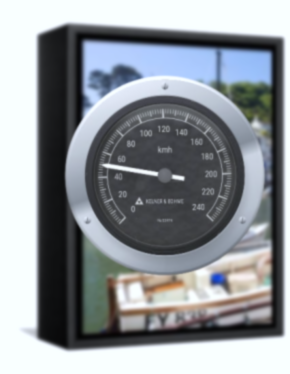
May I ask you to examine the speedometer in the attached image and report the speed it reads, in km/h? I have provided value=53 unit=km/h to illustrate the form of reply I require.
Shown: value=50 unit=km/h
